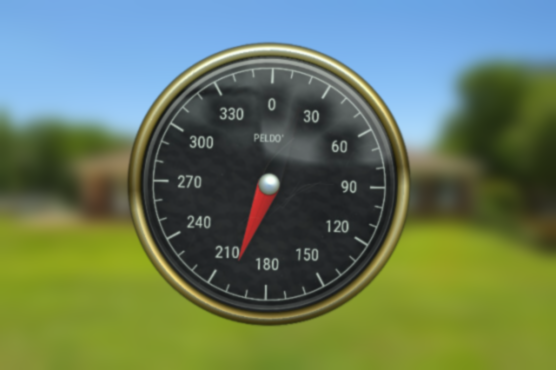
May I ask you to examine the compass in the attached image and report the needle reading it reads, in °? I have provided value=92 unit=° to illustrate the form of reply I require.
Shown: value=200 unit=°
